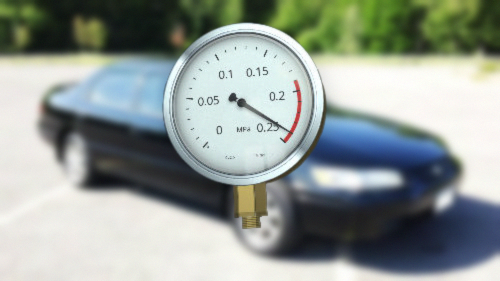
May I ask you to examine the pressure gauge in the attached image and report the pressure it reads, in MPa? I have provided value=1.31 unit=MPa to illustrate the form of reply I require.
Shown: value=0.24 unit=MPa
